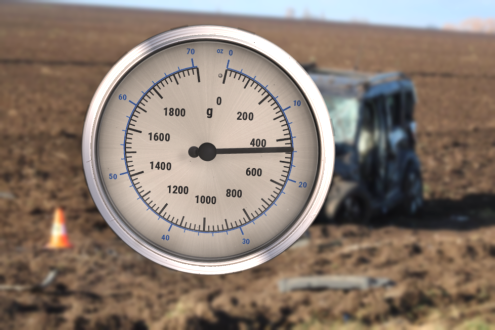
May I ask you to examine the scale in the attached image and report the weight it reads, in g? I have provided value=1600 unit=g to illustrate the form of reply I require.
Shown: value=440 unit=g
